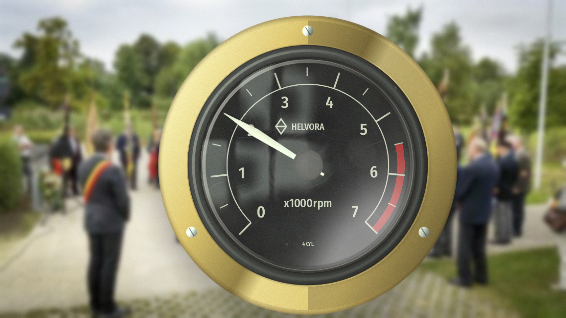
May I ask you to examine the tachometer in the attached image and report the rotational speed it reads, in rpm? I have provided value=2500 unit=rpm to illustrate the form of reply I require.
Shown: value=2000 unit=rpm
